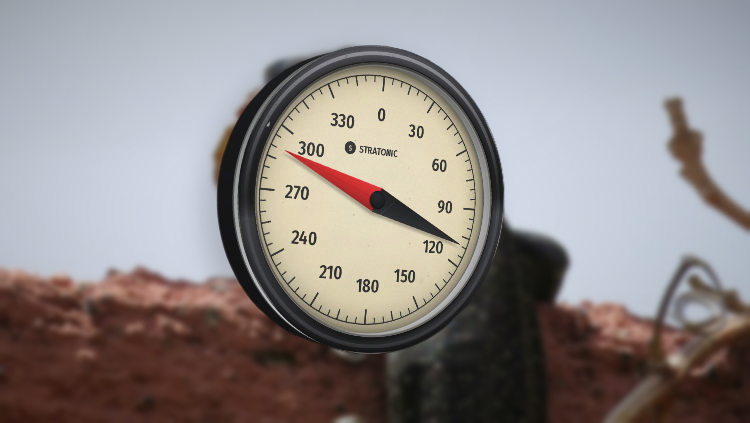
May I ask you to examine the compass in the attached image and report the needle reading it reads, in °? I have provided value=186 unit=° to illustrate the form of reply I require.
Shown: value=290 unit=°
